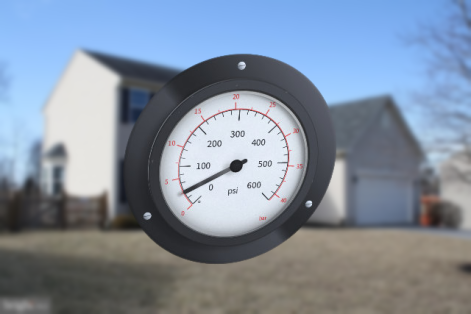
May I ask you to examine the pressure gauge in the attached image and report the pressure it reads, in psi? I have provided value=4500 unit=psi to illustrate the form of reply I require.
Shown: value=40 unit=psi
